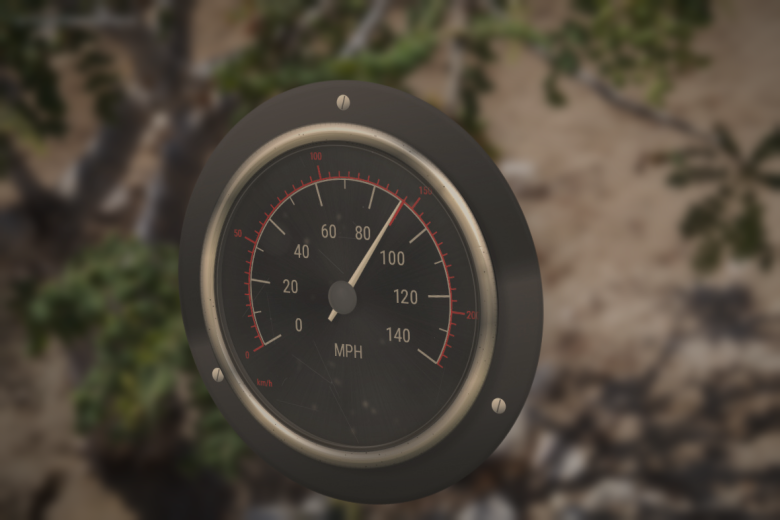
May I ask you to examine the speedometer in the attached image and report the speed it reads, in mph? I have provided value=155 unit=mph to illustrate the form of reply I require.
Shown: value=90 unit=mph
